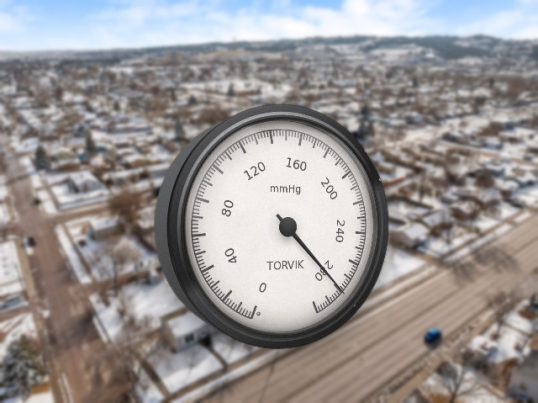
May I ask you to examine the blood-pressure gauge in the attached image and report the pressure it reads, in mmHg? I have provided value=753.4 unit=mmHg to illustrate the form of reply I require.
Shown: value=280 unit=mmHg
